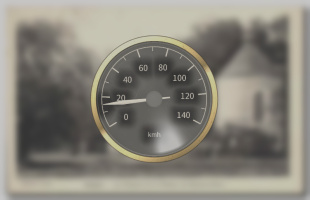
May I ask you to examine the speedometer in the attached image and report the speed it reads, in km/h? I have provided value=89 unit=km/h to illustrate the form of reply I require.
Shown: value=15 unit=km/h
